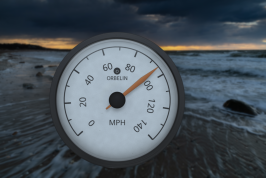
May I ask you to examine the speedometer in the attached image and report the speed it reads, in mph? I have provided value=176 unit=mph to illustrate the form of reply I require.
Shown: value=95 unit=mph
